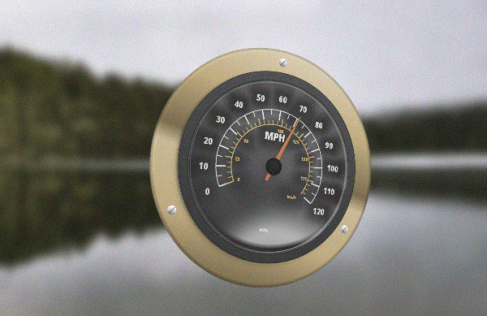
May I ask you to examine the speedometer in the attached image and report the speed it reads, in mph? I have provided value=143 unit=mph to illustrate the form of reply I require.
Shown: value=70 unit=mph
